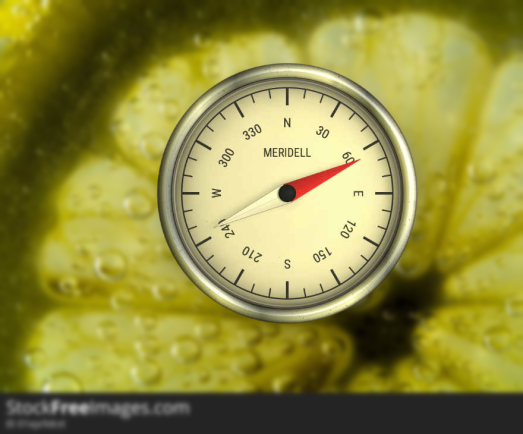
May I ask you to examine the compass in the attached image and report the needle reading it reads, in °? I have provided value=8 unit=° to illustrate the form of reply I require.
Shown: value=65 unit=°
